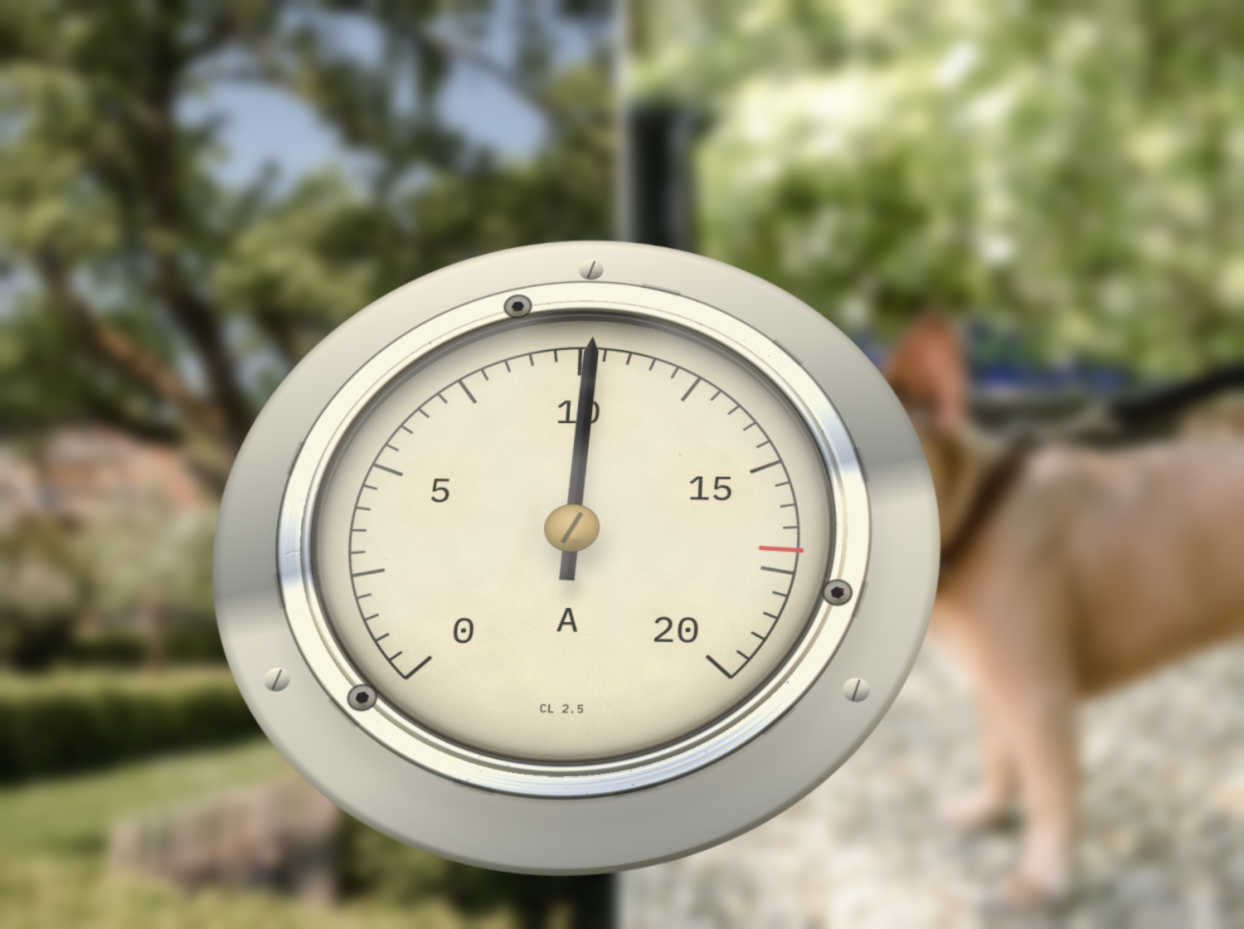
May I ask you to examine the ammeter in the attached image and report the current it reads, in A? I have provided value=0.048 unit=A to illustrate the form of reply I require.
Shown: value=10.25 unit=A
